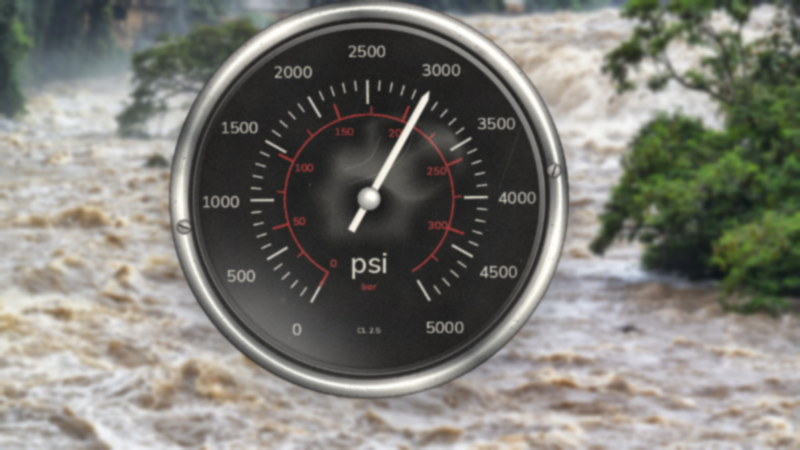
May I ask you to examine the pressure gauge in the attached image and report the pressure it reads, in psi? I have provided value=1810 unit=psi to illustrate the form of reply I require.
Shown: value=3000 unit=psi
